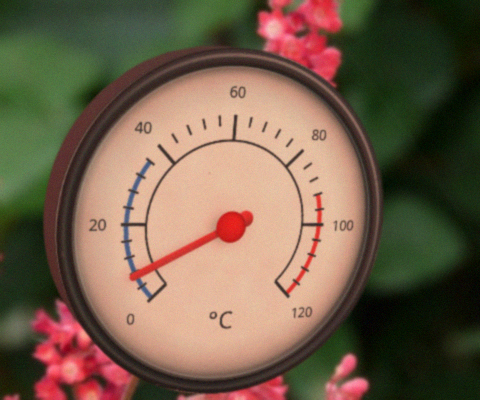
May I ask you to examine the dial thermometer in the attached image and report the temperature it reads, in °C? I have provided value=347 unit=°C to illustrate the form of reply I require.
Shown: value=8 unit=°C
